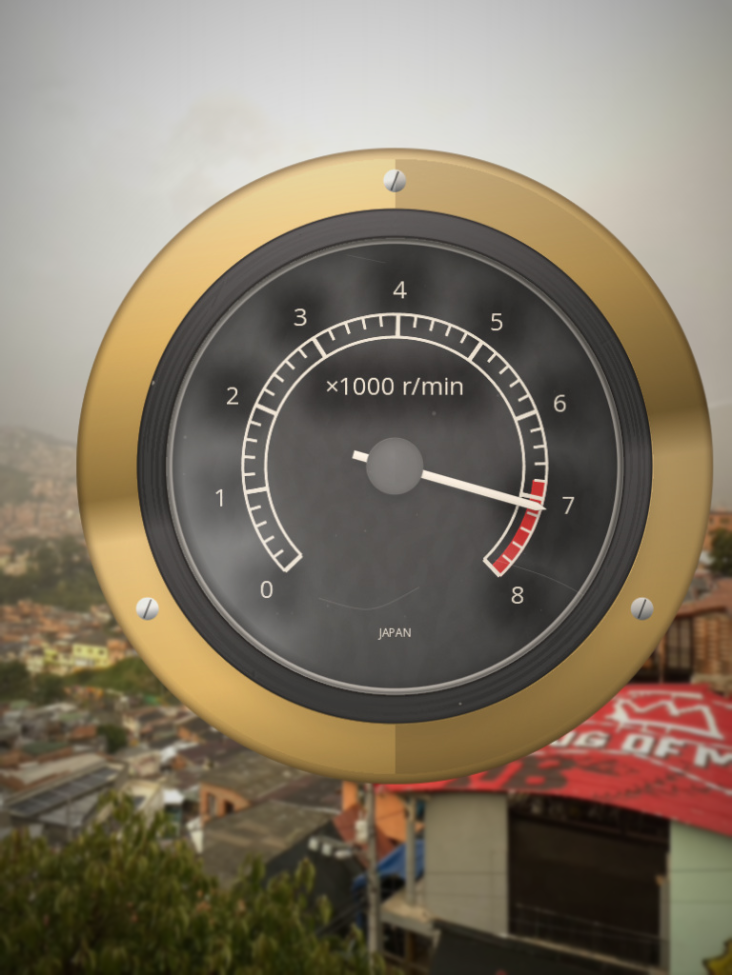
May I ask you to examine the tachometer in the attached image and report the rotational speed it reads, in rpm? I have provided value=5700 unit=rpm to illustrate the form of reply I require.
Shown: value=7100 unit=rpm
